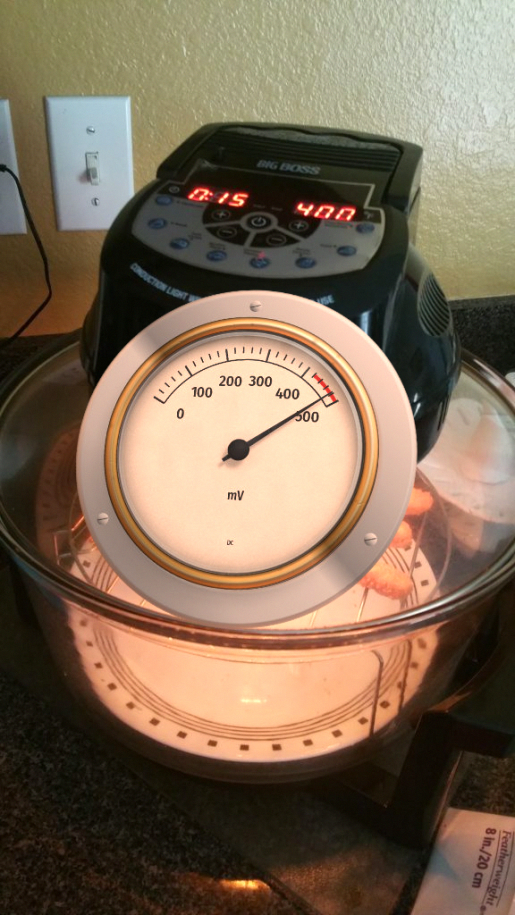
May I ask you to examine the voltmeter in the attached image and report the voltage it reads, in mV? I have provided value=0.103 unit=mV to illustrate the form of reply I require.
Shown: value=480 unit=mV
